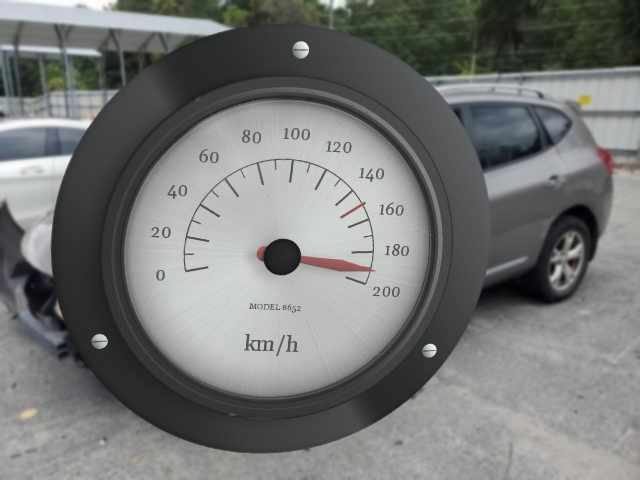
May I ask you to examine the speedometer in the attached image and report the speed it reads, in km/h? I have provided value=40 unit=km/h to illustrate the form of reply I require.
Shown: value=190 unit=km/h
